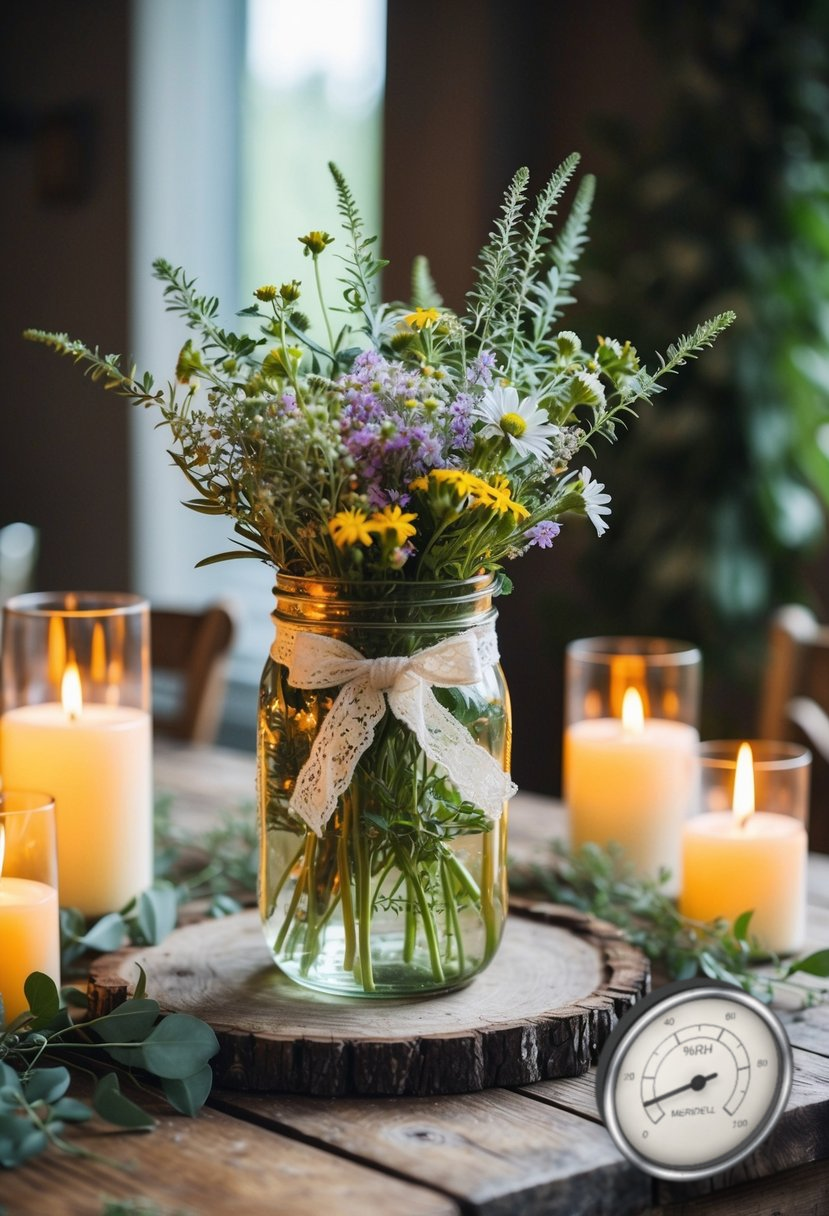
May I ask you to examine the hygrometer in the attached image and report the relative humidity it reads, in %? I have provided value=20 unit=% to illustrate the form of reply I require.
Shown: value=10 unit=%
